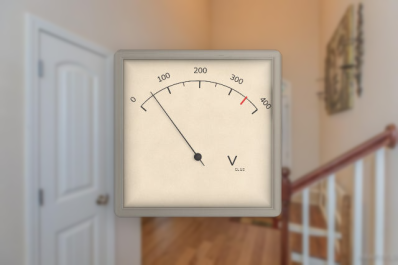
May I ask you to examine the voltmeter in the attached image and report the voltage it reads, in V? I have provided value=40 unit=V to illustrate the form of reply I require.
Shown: value=50 unit=V
